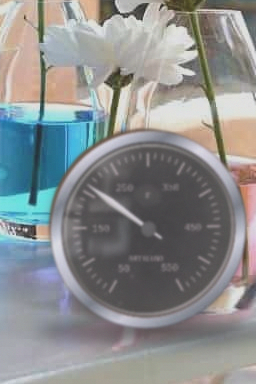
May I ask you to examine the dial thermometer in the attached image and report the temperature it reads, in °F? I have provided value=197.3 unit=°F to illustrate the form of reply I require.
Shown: value=210 unit=°F
